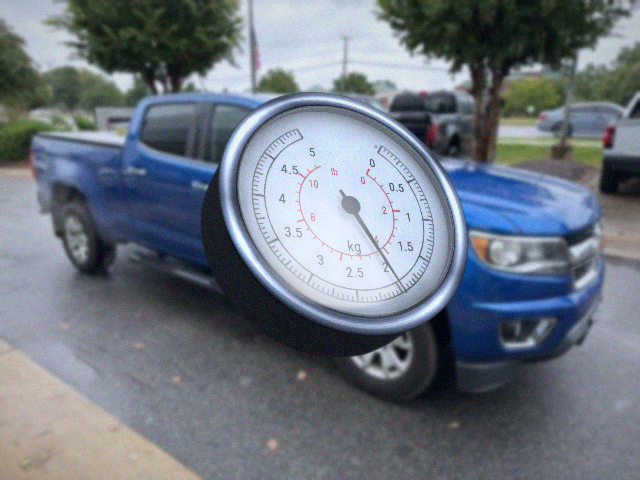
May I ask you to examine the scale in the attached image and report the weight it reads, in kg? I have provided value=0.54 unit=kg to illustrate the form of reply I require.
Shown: value=2 unit=kg
